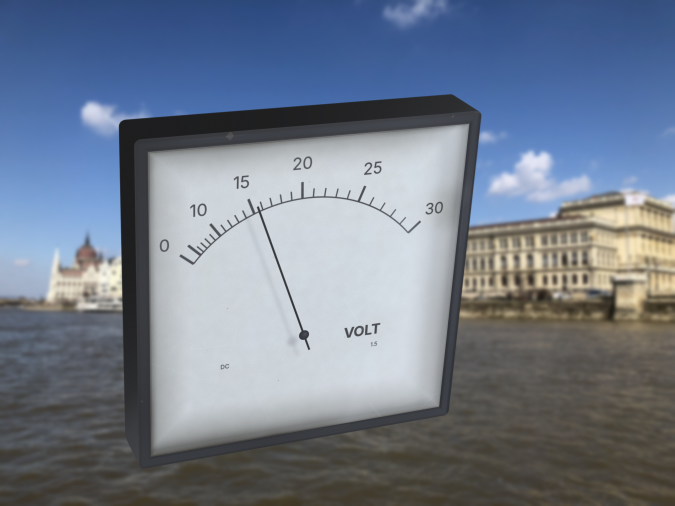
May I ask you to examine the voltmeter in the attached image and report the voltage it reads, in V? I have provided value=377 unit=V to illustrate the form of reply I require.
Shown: value=15.5 unit=V
